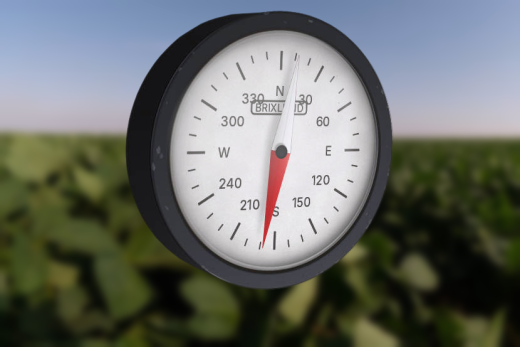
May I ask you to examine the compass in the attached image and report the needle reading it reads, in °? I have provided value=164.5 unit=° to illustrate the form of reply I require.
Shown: value=190 unit=°
